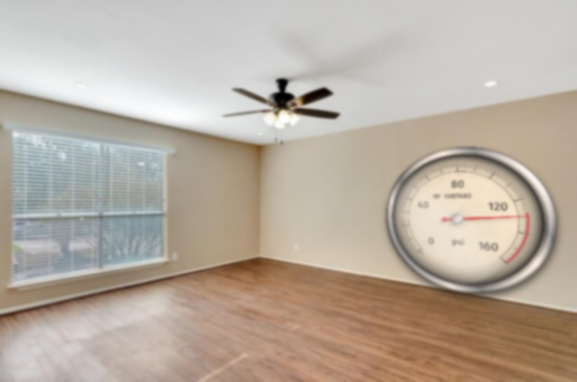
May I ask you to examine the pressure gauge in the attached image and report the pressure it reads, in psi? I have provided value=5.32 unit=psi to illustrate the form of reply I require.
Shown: value=130 unit=psi
